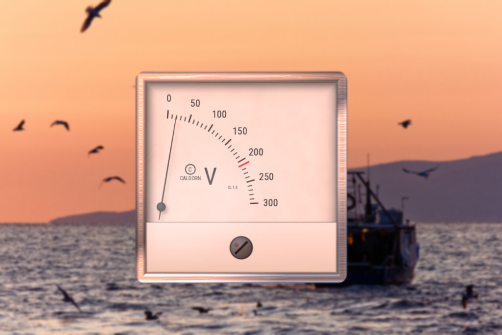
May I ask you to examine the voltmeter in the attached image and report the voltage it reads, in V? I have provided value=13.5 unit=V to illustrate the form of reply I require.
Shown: value=20 unit=V
